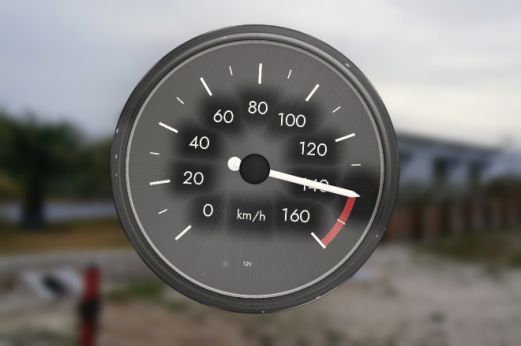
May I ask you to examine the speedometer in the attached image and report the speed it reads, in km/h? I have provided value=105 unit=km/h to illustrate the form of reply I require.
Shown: value=140 unit=km/h
